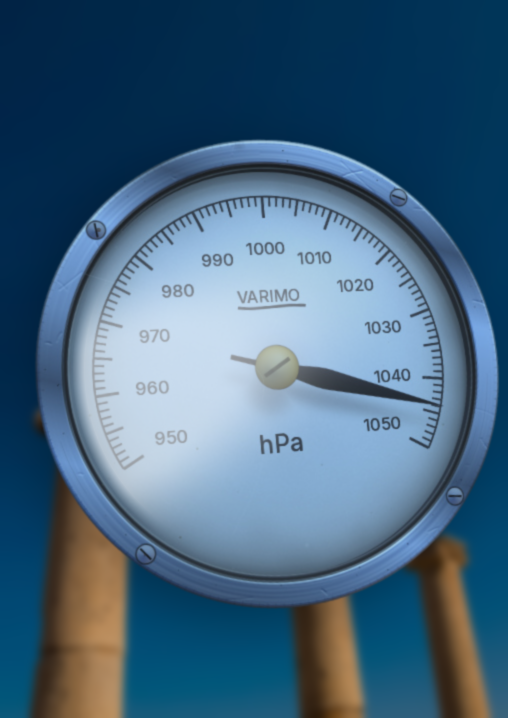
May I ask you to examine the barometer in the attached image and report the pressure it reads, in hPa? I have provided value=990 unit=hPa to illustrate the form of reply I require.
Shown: value=1044 unit=hPa
